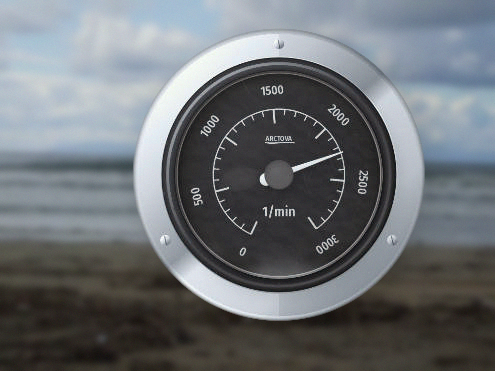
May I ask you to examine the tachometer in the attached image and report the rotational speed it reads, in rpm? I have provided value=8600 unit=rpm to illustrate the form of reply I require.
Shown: value=2250 unit=rpm
